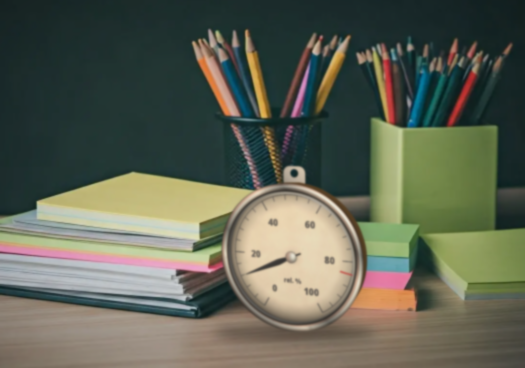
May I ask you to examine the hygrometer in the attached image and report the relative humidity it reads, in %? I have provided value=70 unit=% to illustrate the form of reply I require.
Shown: value=12 unit=%
